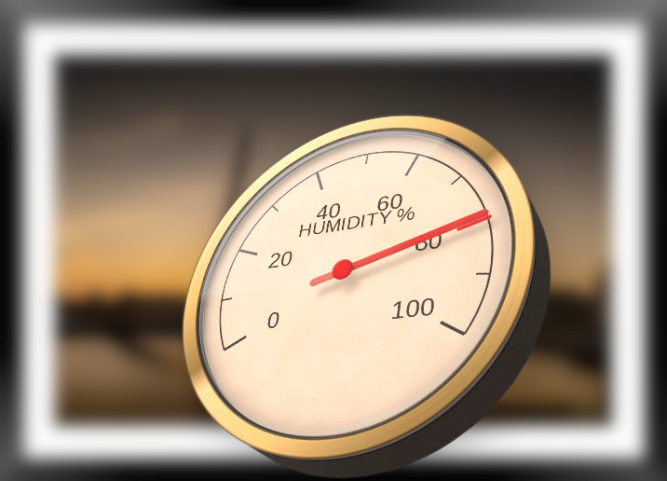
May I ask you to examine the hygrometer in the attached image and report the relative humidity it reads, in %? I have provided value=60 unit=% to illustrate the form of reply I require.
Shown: value=80 unit=%
